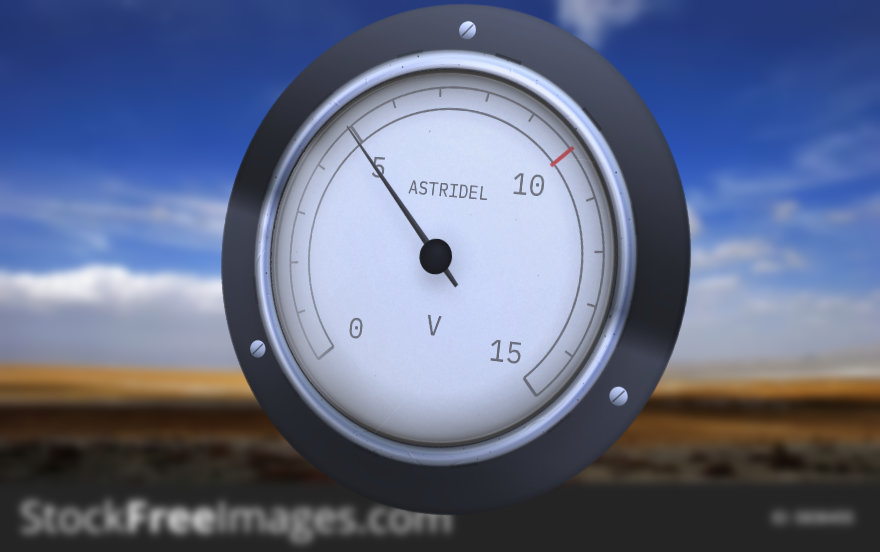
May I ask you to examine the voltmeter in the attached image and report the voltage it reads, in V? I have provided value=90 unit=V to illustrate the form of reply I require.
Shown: value=5 unit=V
